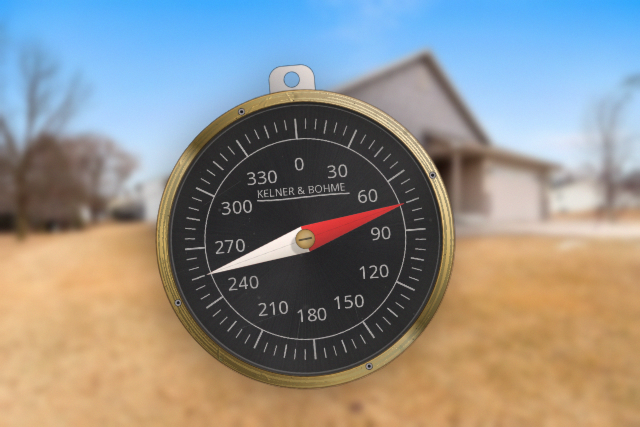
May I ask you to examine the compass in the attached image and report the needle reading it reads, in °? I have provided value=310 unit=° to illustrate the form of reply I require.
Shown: value=75 unit=°
